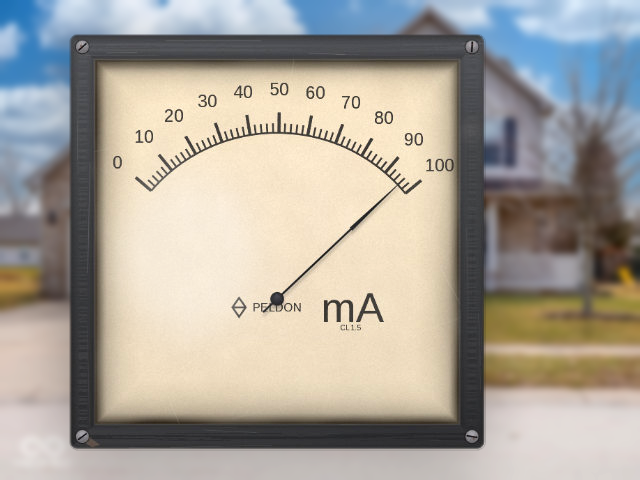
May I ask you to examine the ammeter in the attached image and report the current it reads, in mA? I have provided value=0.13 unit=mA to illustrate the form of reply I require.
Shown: value=96 unit=mA
